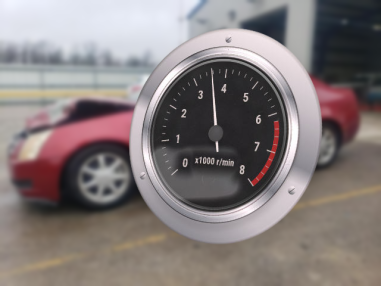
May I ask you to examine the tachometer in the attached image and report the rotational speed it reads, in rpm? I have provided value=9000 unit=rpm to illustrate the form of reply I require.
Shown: value=3600 unit=rpm
